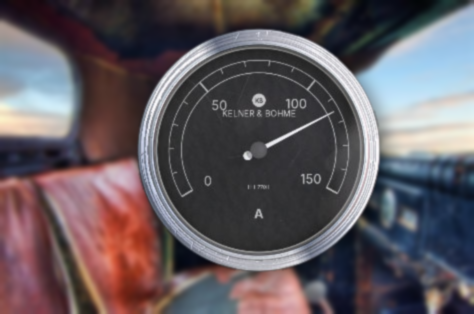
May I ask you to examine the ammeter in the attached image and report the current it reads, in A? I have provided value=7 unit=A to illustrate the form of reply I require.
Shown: value=115 unit=A
